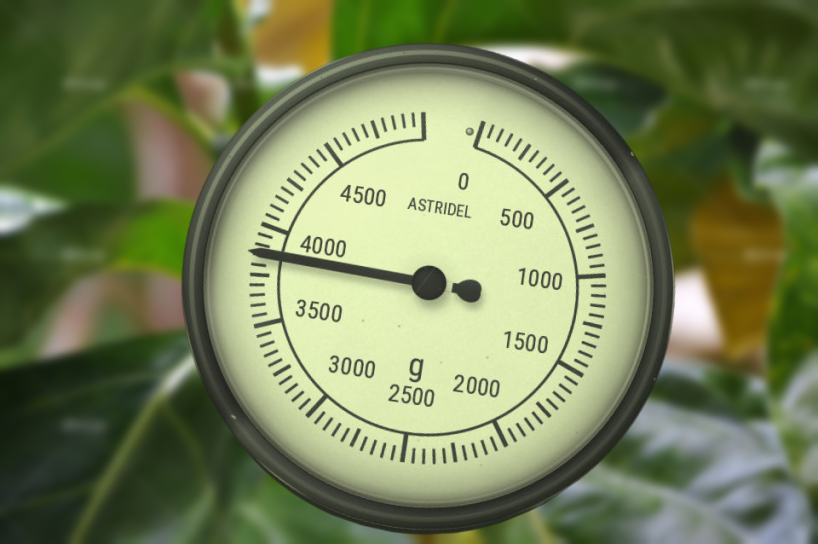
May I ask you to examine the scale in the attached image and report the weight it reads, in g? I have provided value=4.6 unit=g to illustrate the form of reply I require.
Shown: value=3850 unit=g
